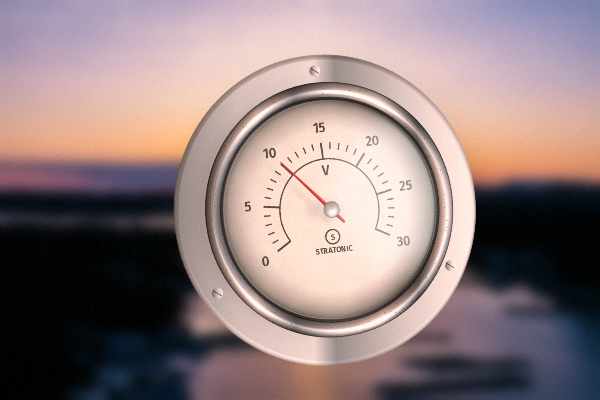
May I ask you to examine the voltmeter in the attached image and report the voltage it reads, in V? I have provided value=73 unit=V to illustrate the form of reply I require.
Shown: value=10 unit=V
